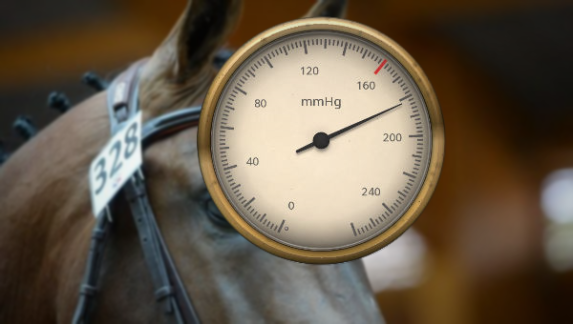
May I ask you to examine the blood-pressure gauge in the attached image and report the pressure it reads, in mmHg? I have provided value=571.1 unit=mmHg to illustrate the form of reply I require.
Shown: value=182 unit=mmHg
